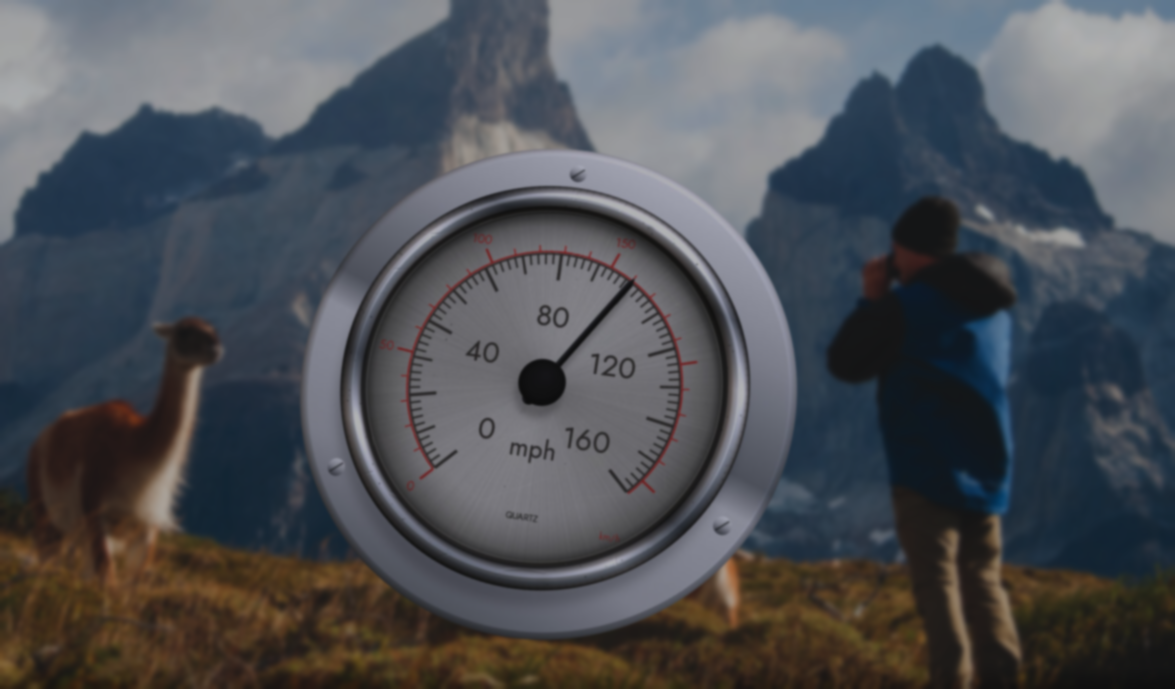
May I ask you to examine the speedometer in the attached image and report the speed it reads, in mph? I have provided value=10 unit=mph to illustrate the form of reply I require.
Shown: value=100 unit=mph
